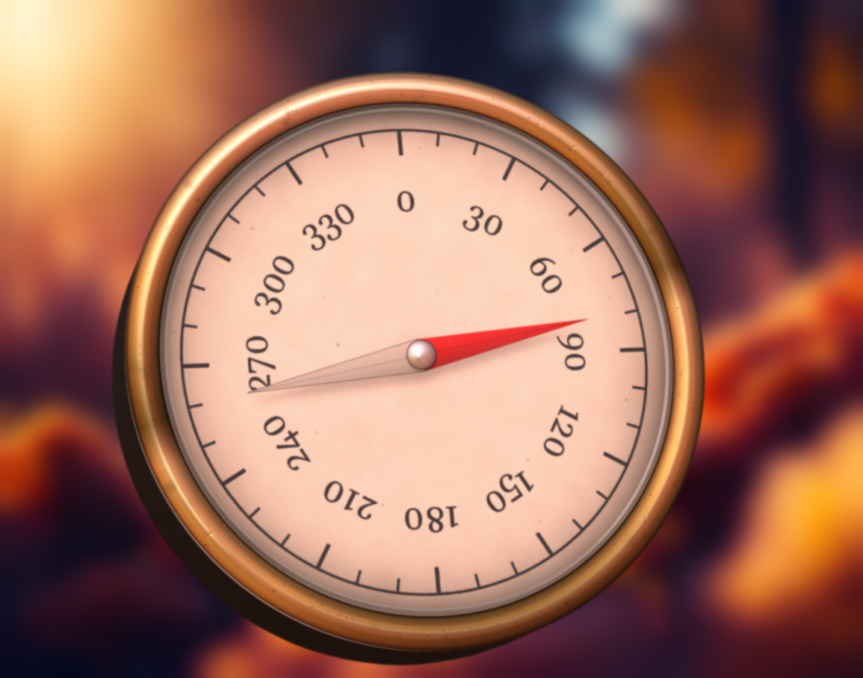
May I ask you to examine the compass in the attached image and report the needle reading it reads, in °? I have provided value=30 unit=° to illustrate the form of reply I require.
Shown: value=80 unit=°
